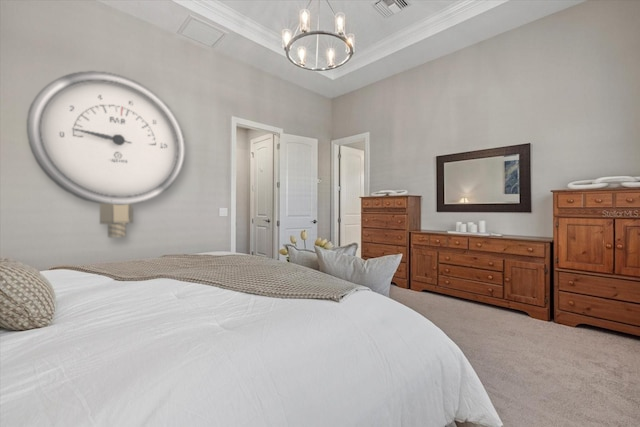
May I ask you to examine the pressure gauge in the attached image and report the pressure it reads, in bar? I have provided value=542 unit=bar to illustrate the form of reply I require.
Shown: value=0.5 unit=bar
